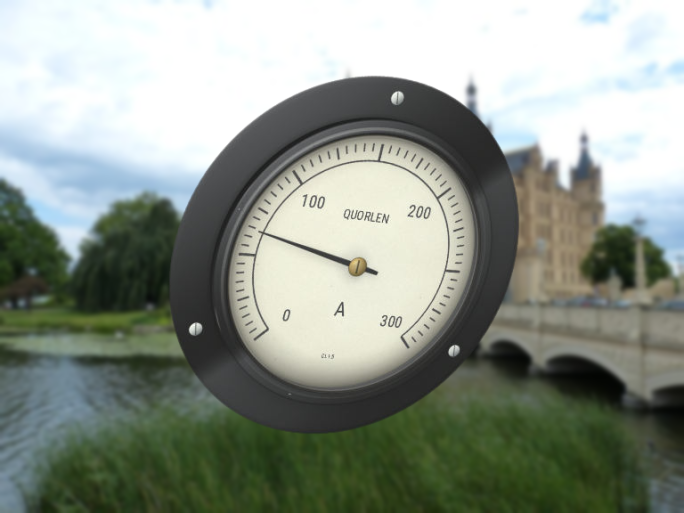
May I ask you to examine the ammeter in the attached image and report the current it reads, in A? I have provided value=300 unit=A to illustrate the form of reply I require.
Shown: value=65 unit=A
